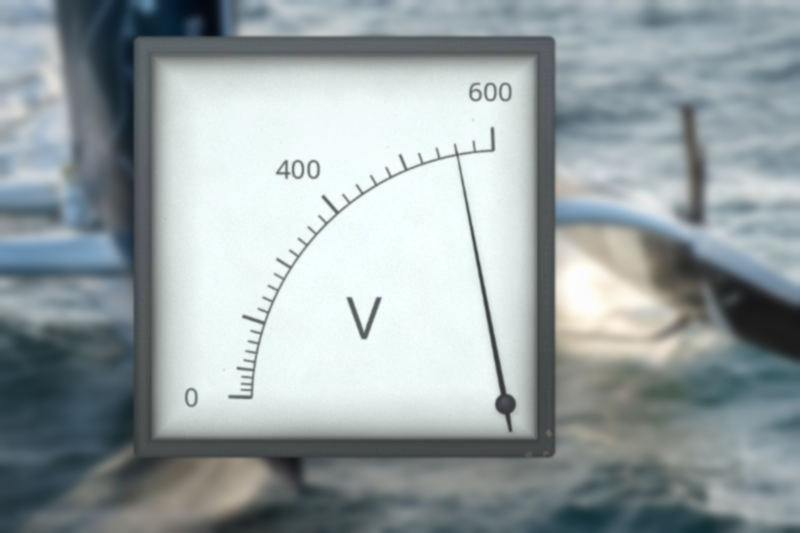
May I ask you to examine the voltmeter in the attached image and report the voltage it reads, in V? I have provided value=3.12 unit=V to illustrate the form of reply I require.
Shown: value=560 unit=V
